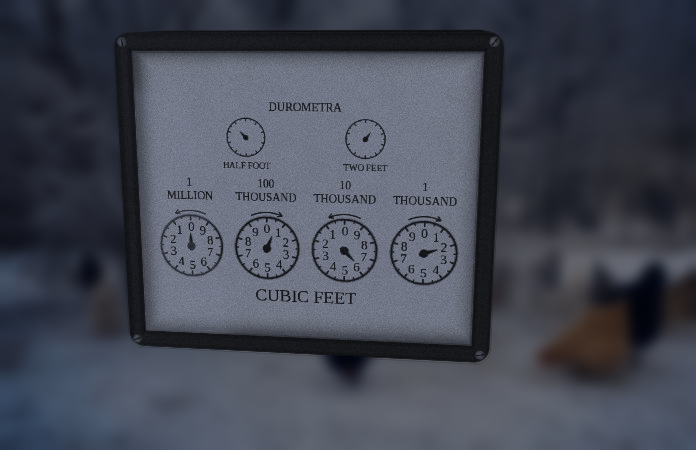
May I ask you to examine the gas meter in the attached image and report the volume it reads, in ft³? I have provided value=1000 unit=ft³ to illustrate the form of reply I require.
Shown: value=6200 unit=ft³
